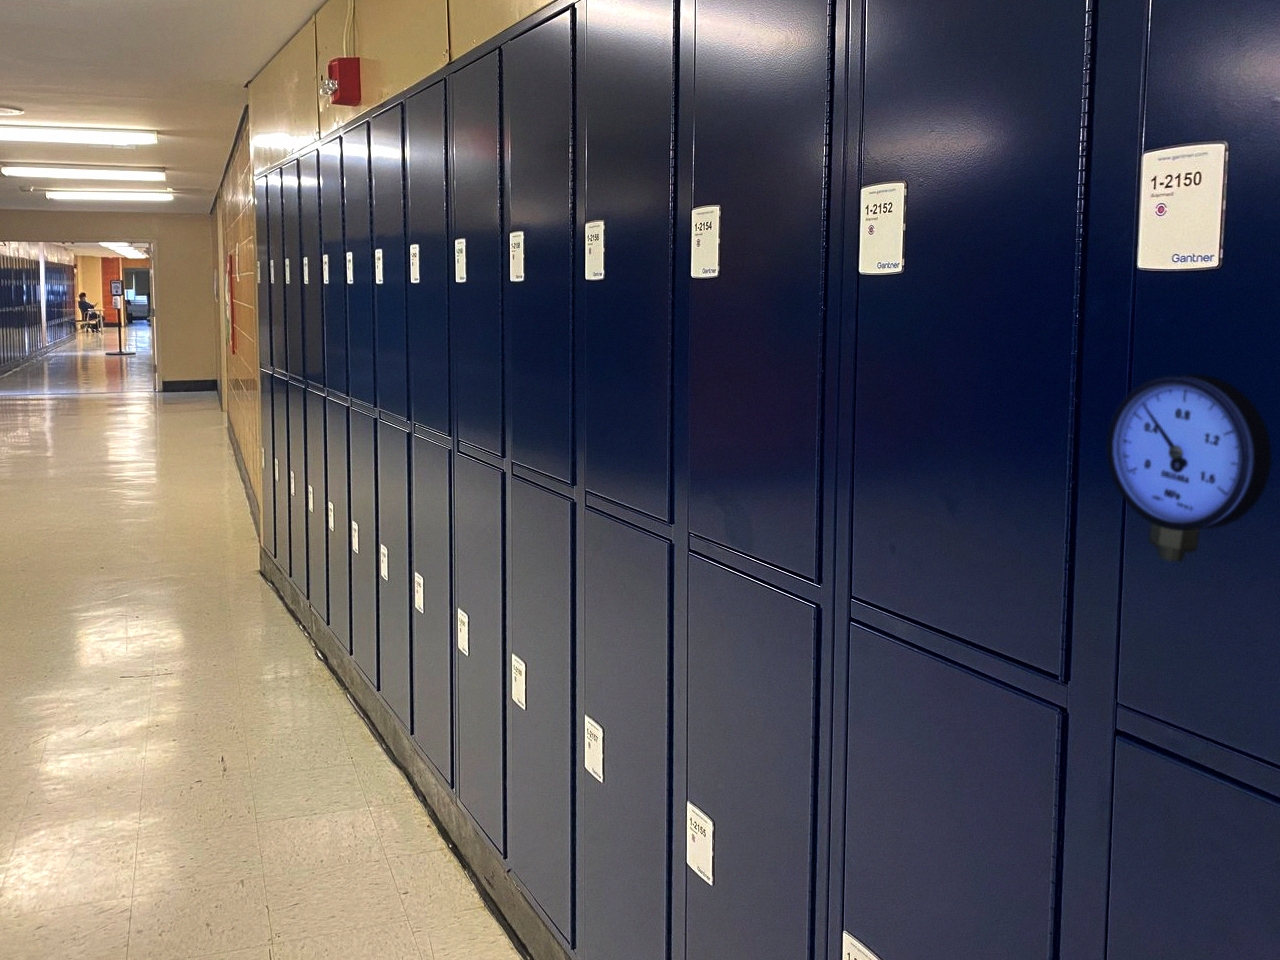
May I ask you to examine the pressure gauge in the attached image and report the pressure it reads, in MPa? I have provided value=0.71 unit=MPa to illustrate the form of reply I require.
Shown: value=0.5 unit=MPa
